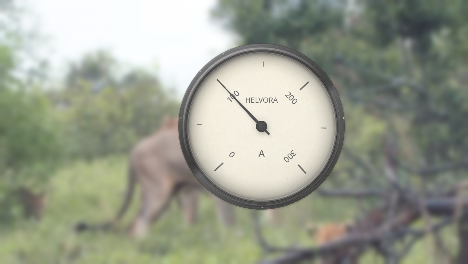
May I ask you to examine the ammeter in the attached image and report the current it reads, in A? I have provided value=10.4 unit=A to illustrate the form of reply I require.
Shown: value=100 unit=A
